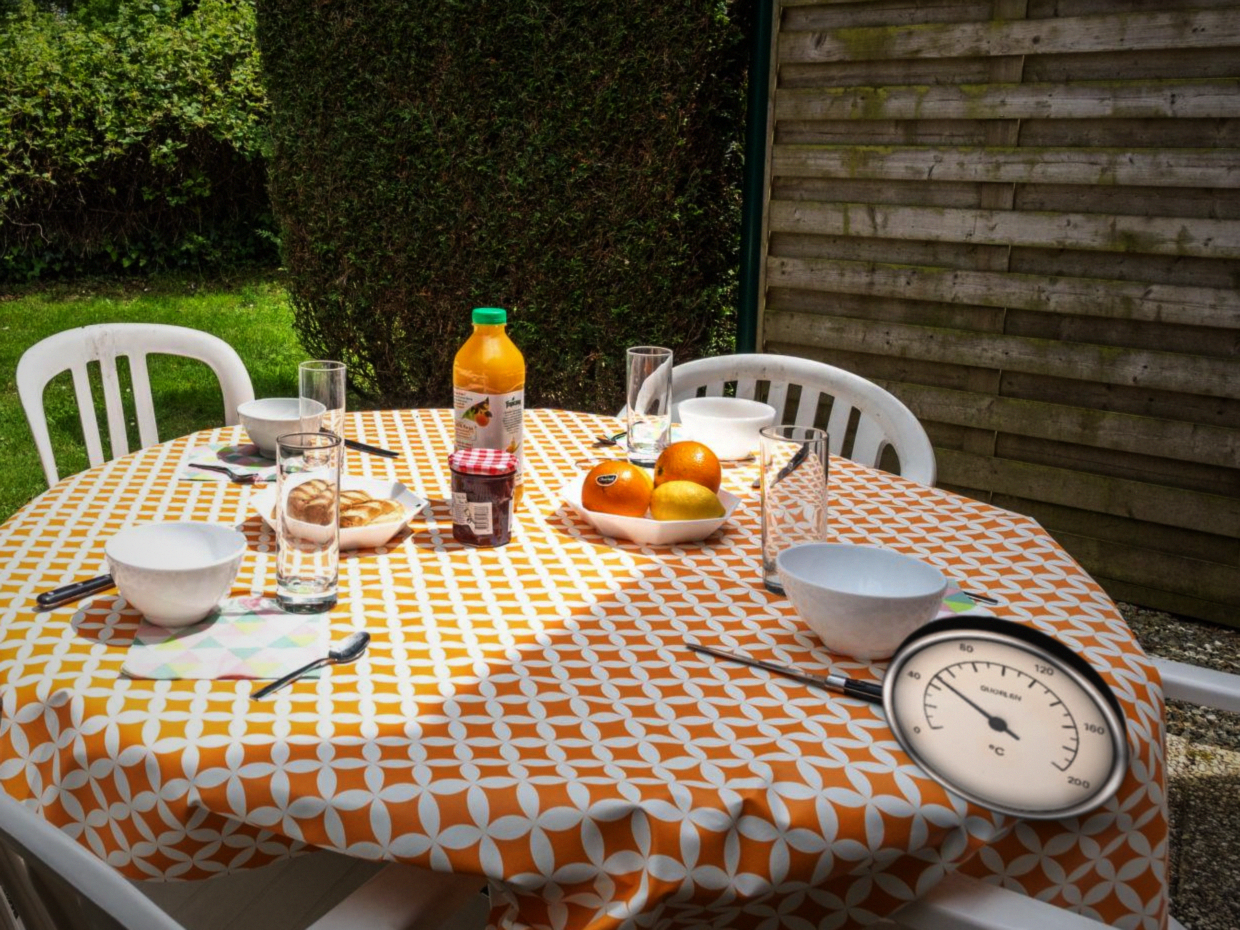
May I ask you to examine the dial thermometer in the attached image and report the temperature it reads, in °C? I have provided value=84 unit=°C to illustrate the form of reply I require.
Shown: value=50 unit=°C
